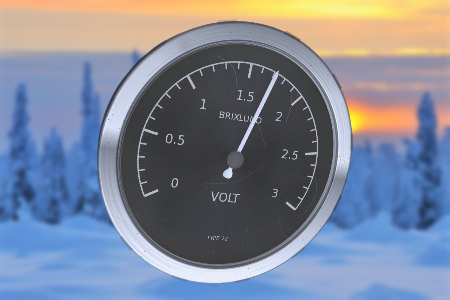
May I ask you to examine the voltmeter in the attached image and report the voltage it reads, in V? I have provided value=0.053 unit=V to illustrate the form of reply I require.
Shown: value=1.7 unit=V
